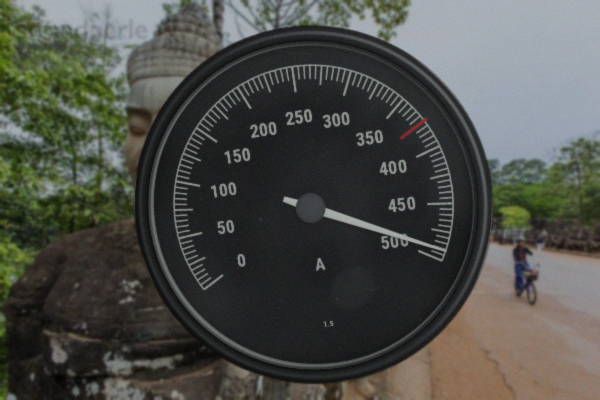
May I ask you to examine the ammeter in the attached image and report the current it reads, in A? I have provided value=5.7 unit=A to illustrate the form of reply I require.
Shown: value=490 unit=A
